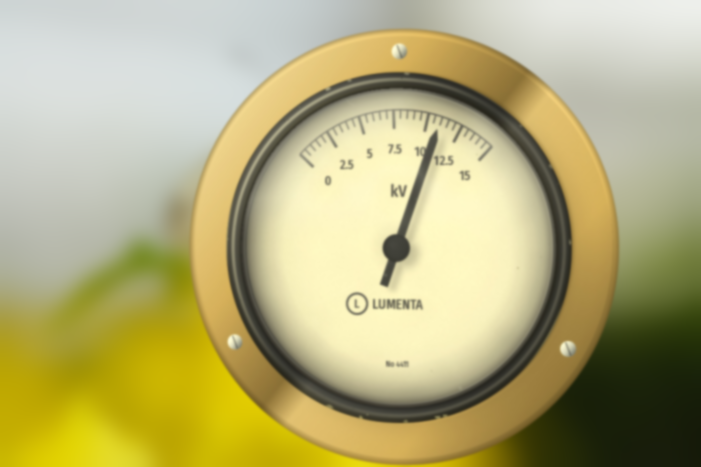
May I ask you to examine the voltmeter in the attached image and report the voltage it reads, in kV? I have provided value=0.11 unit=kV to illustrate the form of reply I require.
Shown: value=11 unit=kV
